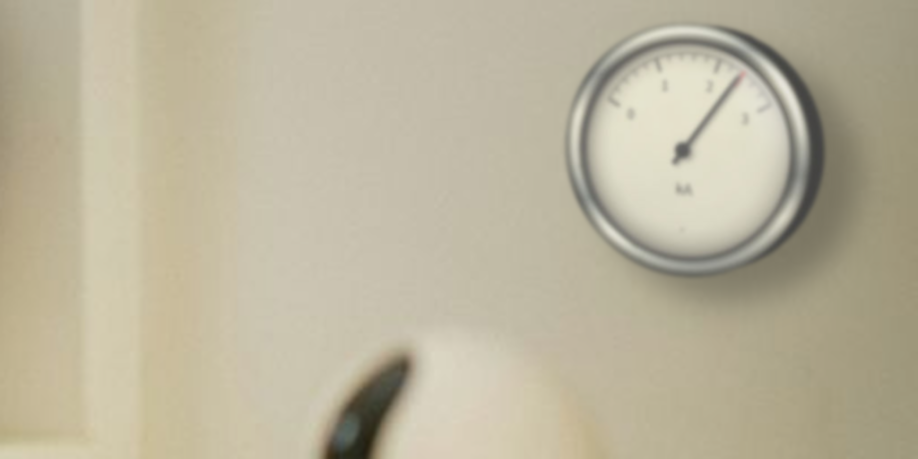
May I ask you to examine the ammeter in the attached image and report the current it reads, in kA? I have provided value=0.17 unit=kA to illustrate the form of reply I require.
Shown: value=2.4 unit=kA
